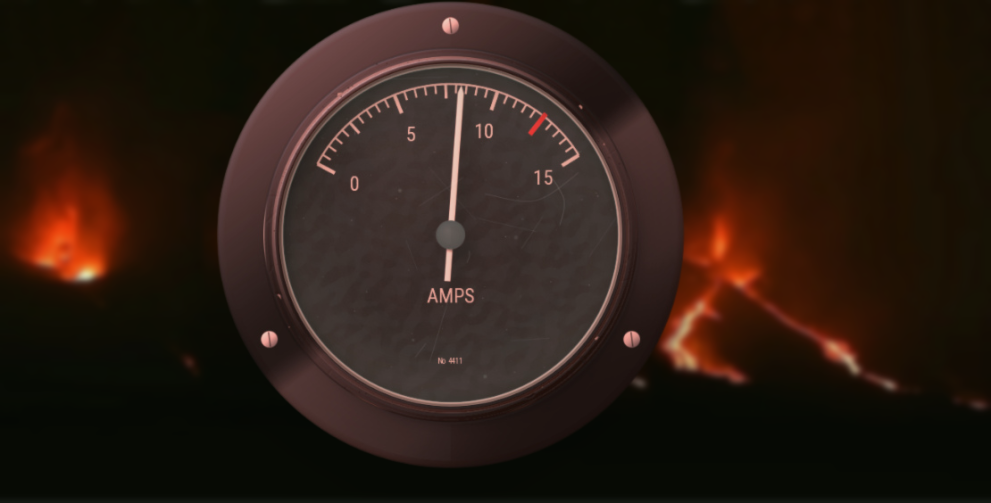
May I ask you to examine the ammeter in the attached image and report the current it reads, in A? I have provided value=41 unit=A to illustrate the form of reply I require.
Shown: value=8.25 unit=A
